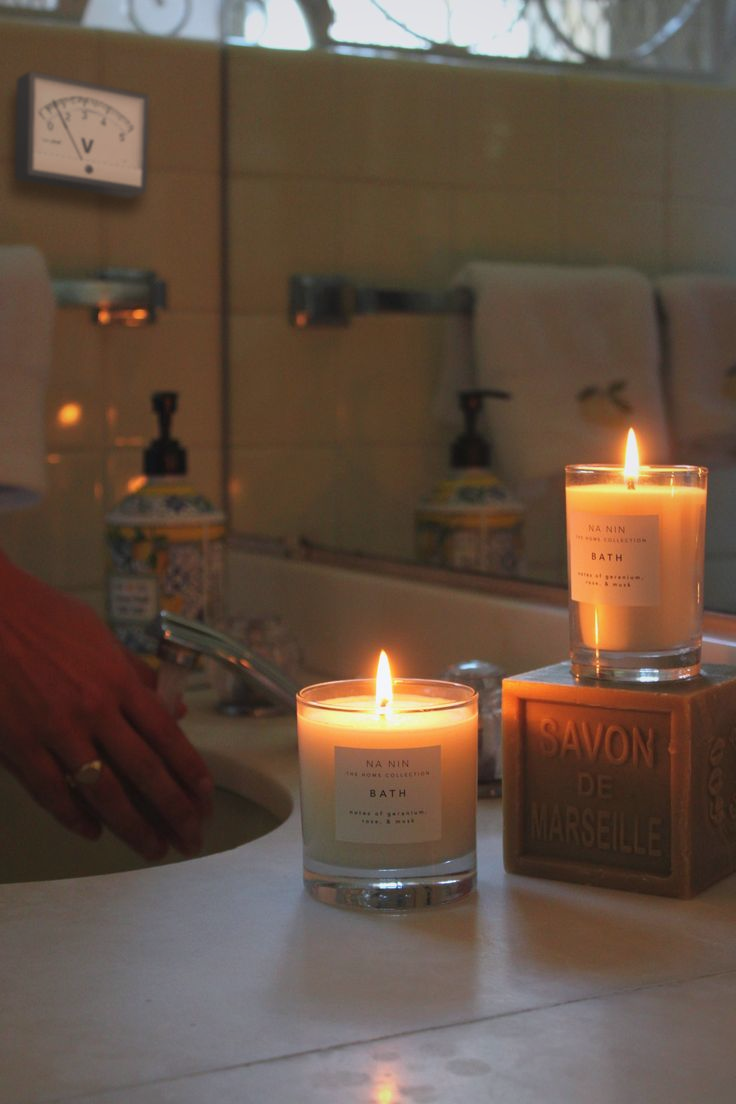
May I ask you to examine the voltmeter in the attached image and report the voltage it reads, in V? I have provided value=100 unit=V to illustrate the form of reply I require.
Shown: value=1.5 unit=V
